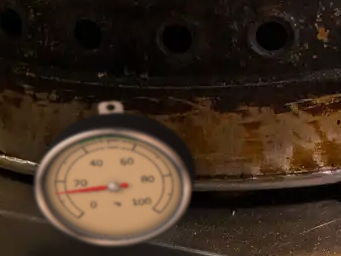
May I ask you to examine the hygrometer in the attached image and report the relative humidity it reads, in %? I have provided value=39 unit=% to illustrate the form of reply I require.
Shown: value=15 unit=%
